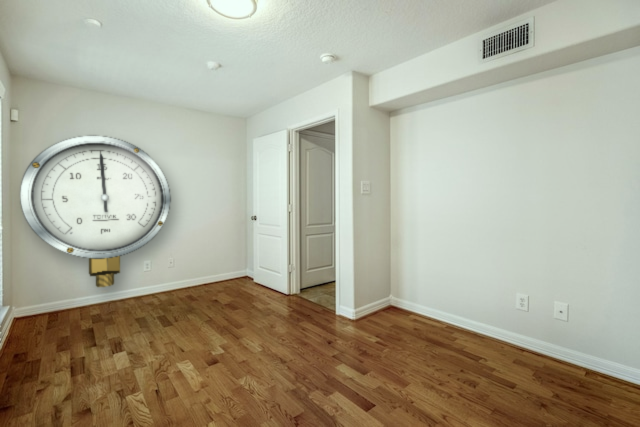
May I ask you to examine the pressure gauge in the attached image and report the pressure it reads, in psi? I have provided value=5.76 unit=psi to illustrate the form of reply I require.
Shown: value=15 unit=psi
